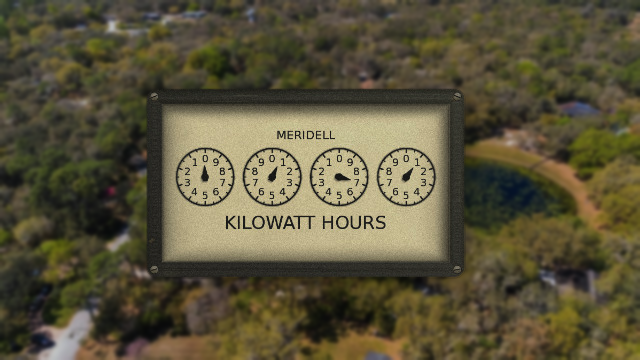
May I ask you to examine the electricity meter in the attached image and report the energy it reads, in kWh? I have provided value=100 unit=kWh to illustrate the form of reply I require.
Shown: value=71 unit=kWh
